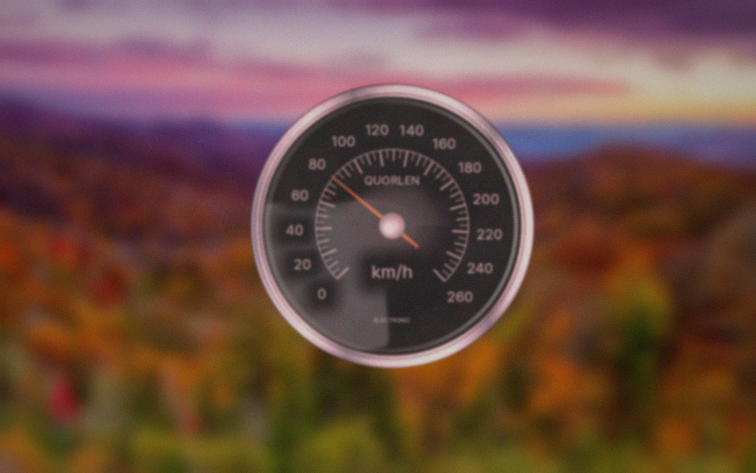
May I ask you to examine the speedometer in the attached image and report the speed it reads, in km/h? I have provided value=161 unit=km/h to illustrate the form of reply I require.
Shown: value=80 unit=km/h
